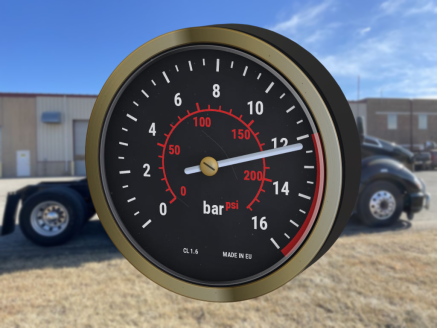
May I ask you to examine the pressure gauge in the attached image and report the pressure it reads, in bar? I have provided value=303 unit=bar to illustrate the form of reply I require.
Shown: value=12.25 unit=bar
